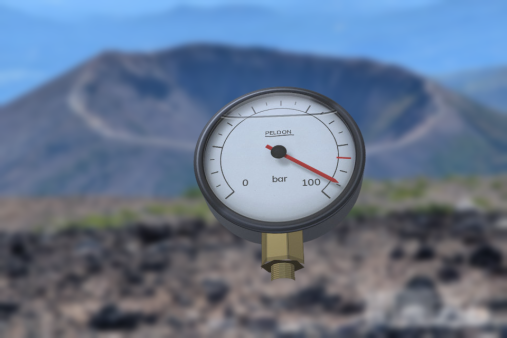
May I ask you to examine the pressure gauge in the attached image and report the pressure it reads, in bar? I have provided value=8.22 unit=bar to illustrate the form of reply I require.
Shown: value=95 unit=bar
